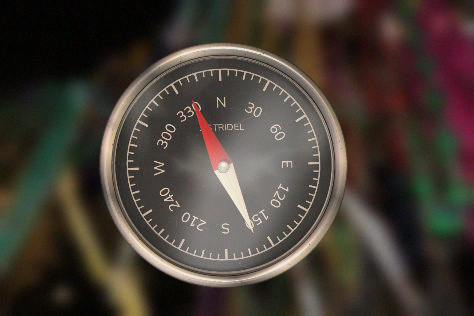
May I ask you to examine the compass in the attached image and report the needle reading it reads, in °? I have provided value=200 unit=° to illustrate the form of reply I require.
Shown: value=337.5 unit=°
